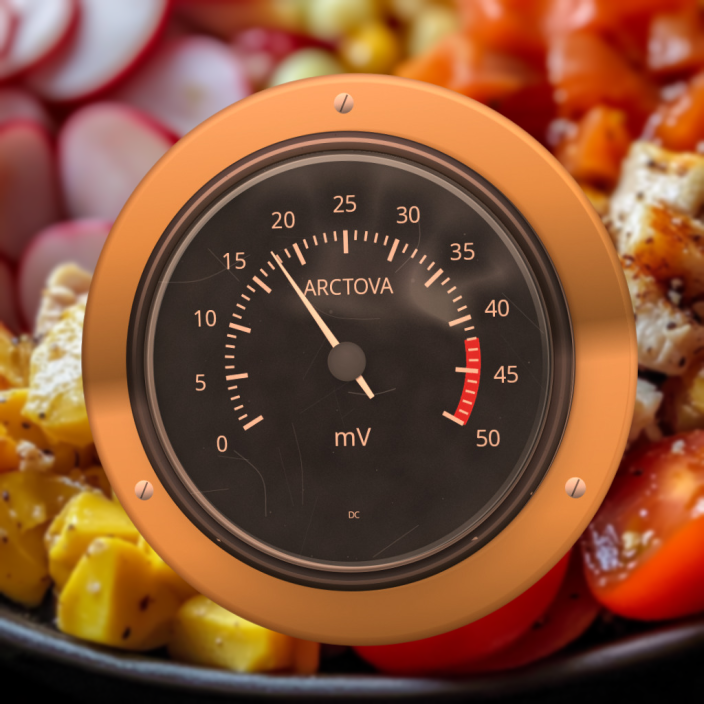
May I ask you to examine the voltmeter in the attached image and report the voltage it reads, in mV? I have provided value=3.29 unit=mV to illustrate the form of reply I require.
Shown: value=18 unit=mV
